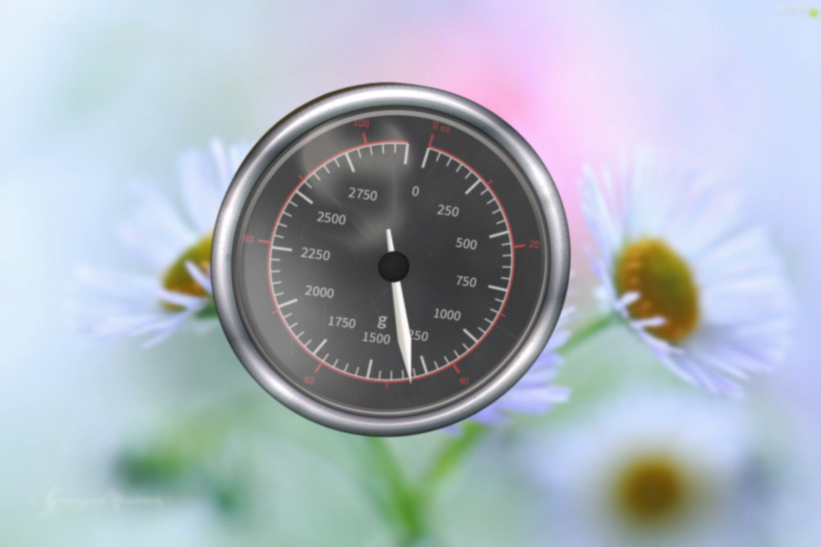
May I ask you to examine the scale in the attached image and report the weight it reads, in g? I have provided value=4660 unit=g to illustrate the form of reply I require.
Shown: value=1325 unit=g
